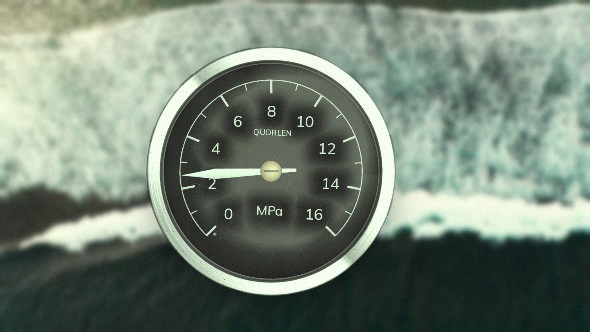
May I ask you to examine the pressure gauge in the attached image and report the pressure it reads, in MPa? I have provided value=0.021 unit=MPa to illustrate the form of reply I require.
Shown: value=2.5 unit=MPa
